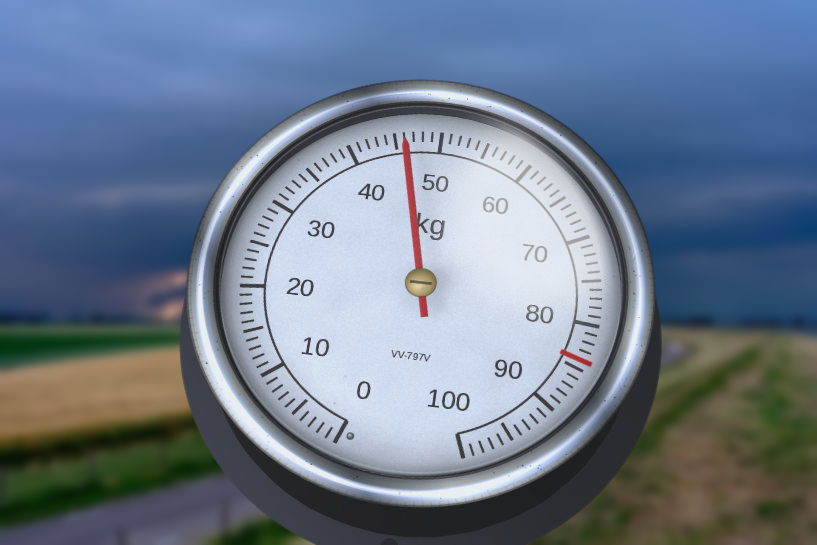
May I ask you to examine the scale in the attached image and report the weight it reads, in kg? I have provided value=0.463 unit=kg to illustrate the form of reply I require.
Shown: value=46 unit=kg
